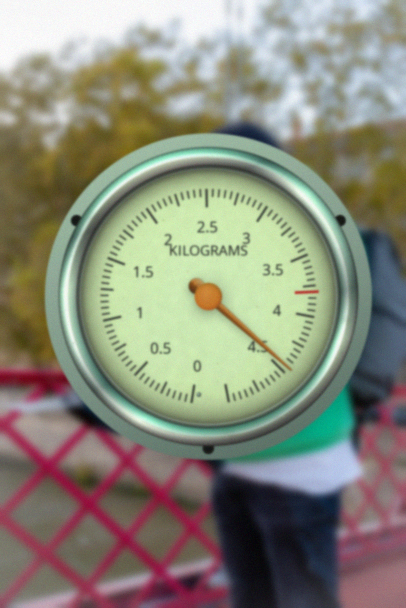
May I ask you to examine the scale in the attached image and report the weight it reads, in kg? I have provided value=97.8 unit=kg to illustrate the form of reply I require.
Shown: value=4.45 unit=kg
